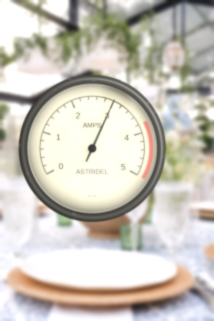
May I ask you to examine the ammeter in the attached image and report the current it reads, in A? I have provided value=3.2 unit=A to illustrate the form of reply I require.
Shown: value=3 unit=A
